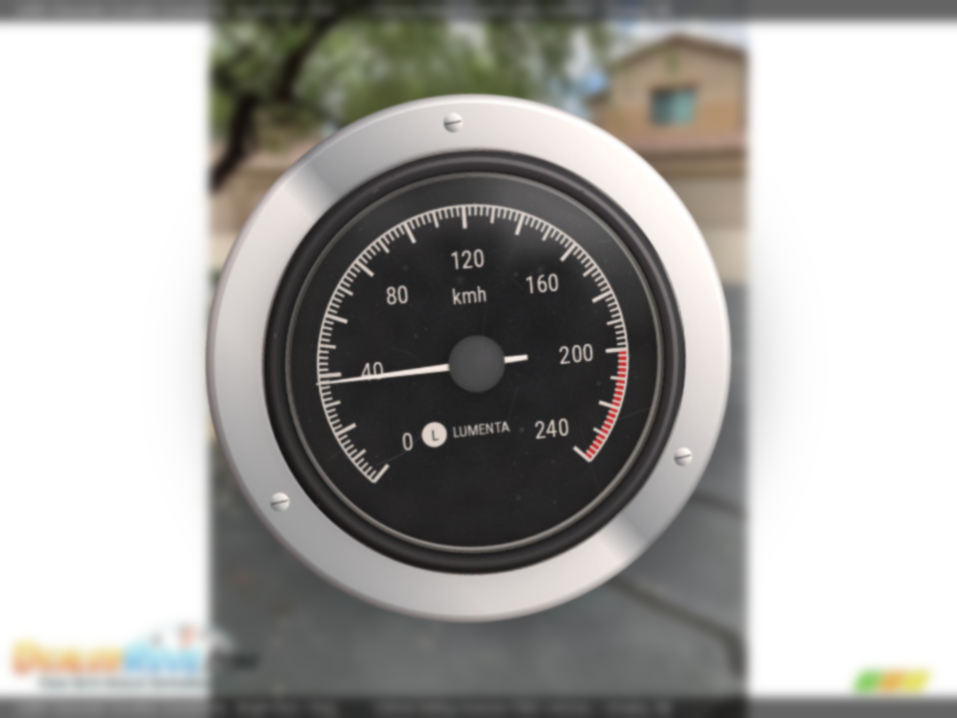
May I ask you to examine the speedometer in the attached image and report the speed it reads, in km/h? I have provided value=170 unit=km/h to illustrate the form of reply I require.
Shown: value=38 unit=km/h
